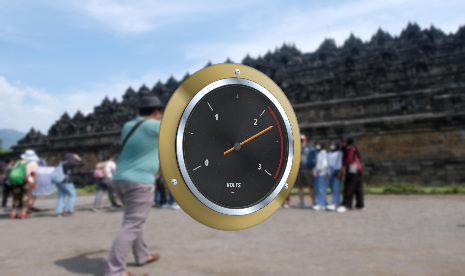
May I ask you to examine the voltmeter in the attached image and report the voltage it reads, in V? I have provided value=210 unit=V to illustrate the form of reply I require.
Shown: value=2.25 unit=V
